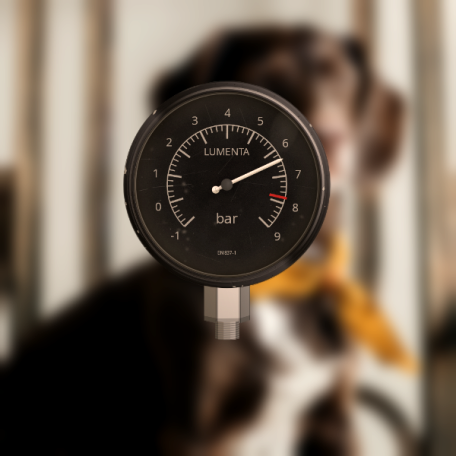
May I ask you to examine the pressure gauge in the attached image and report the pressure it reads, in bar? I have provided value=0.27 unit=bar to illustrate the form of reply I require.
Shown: value=6.4 unit=bar
